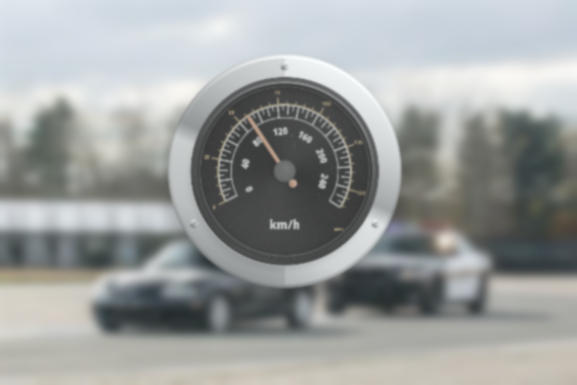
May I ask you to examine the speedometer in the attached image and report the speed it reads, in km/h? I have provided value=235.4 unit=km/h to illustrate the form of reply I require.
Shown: value=90 unit=km/h
